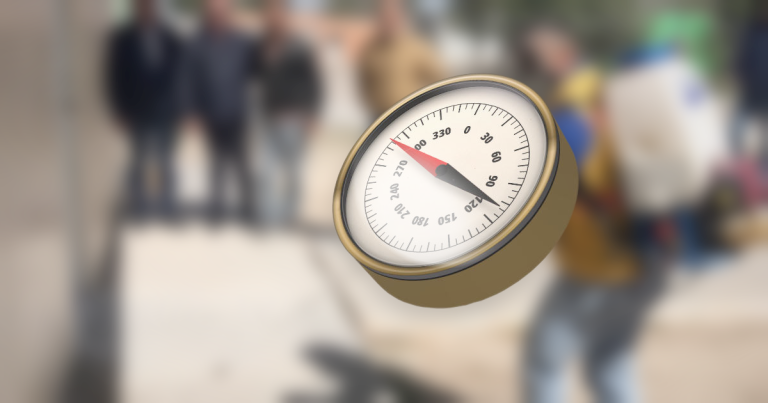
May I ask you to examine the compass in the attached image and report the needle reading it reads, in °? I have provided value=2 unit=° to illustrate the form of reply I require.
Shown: value=290 unit=°
